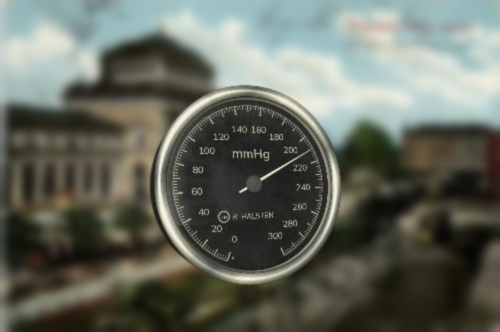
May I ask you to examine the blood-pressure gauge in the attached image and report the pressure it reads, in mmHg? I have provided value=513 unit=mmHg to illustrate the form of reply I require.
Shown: value=210 unit=mmHg
